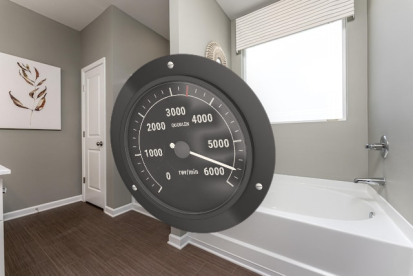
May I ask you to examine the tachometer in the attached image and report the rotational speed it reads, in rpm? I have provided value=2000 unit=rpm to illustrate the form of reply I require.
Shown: value=5600 unit=rpm
